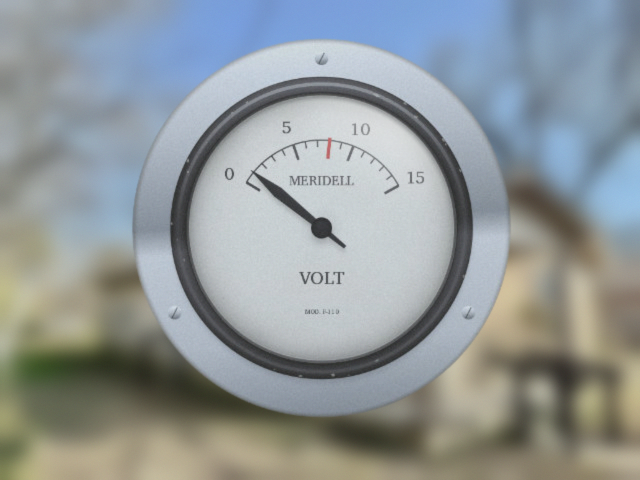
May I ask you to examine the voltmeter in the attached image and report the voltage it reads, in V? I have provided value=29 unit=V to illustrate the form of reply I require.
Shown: value=1 unit=V
